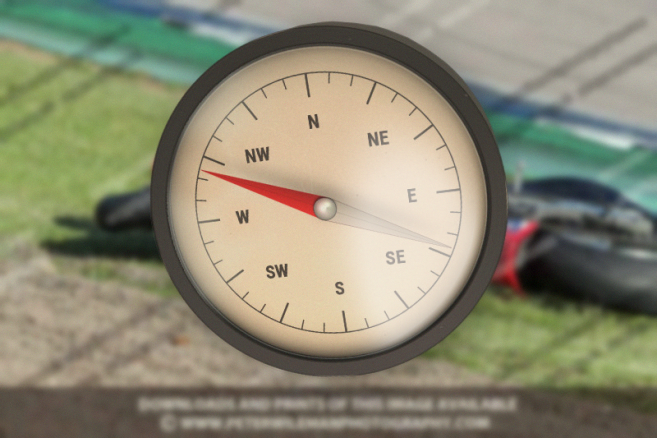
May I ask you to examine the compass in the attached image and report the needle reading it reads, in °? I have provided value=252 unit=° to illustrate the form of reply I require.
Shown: value=295 unit=°
